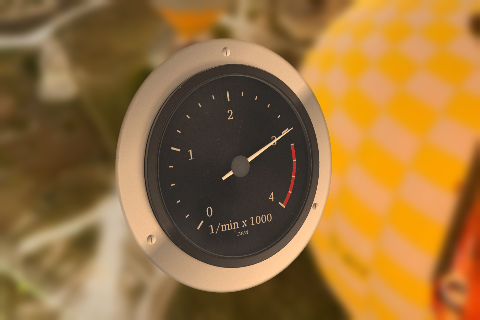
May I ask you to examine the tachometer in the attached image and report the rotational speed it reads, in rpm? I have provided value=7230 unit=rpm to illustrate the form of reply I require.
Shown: value=3000 unit=rpm
